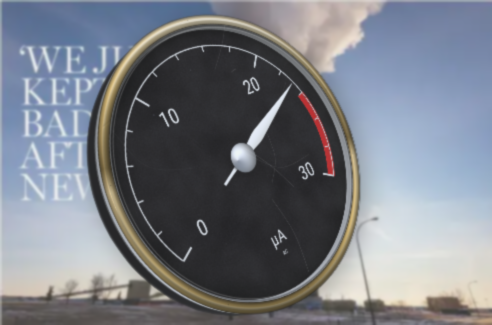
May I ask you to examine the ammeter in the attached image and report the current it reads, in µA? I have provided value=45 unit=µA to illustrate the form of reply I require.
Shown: value=23 unit=µA
